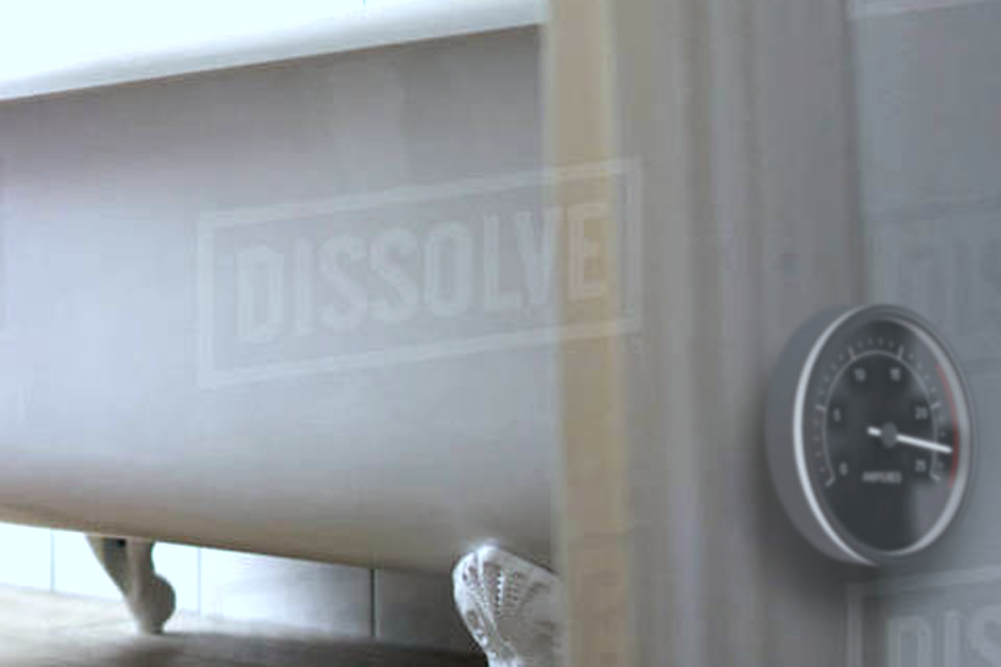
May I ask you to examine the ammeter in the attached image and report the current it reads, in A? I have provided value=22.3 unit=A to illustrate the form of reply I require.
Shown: value=23 unit=A
